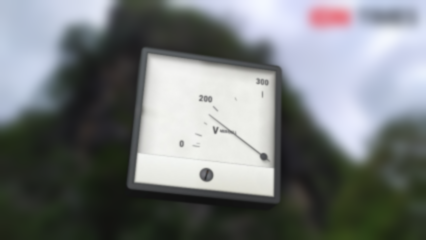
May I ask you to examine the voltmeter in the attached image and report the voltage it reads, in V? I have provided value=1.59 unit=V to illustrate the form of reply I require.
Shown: value=175 unit=V
